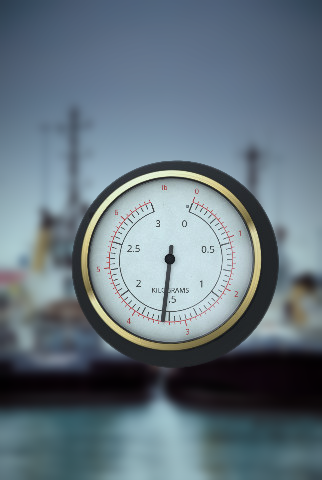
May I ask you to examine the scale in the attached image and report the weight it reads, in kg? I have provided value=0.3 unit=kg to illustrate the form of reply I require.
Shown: value=1.55 unit=kg
